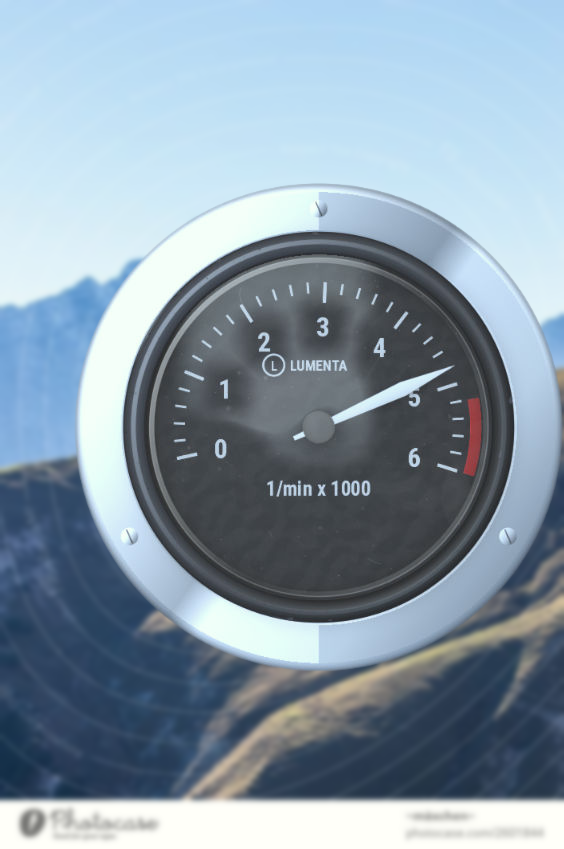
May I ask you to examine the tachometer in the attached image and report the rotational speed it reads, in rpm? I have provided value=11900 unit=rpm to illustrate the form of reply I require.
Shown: value=4800 unit=rpm
